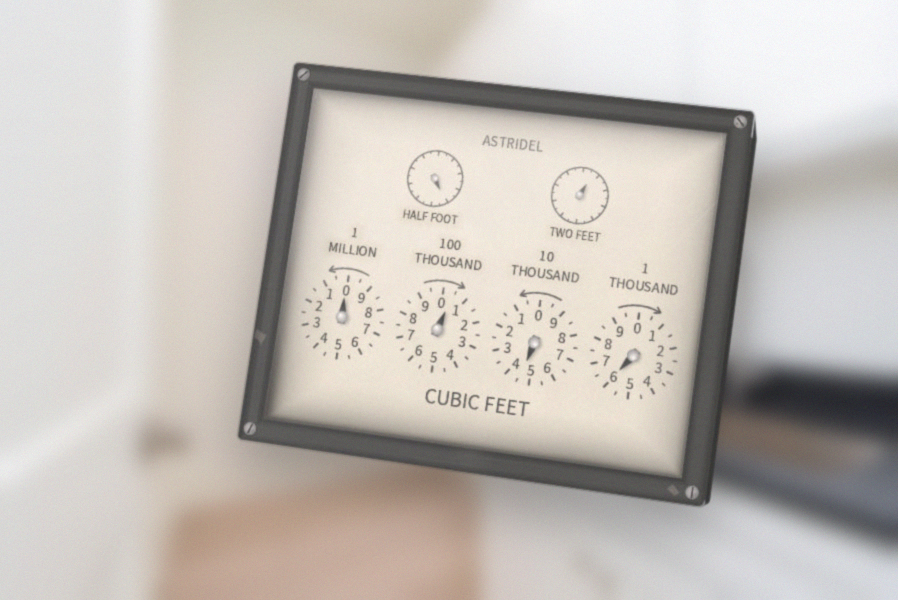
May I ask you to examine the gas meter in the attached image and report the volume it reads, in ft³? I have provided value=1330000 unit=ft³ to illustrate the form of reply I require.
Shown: value=4600 unit=ft³
